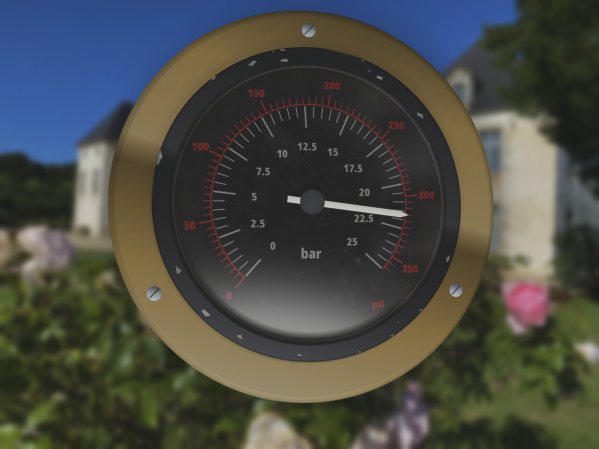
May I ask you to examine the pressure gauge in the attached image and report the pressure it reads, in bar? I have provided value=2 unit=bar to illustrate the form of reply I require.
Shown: value=21.75 unit=bar
